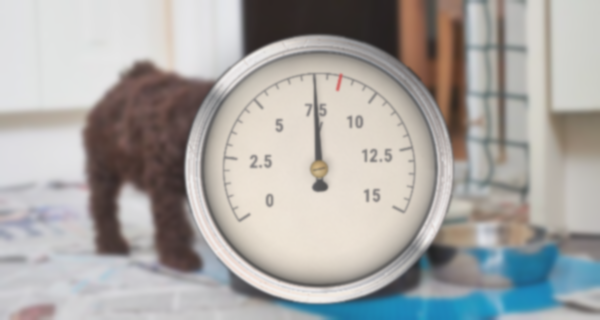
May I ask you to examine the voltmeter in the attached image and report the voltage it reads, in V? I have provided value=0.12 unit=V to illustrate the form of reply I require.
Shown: value=7.5 unit=V
